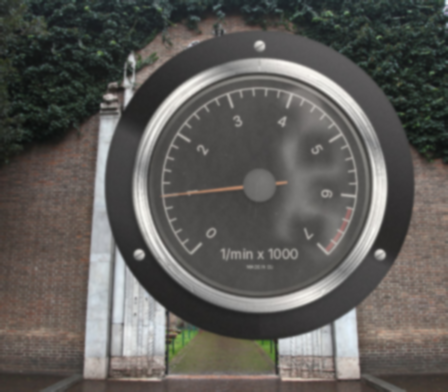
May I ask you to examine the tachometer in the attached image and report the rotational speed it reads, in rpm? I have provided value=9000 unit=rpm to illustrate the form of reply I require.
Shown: value=1000 unit=rpm
